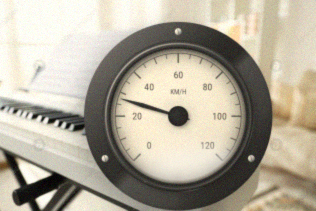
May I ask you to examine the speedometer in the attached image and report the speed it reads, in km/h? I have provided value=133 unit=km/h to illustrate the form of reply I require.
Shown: value=27.5 unit=km/h
